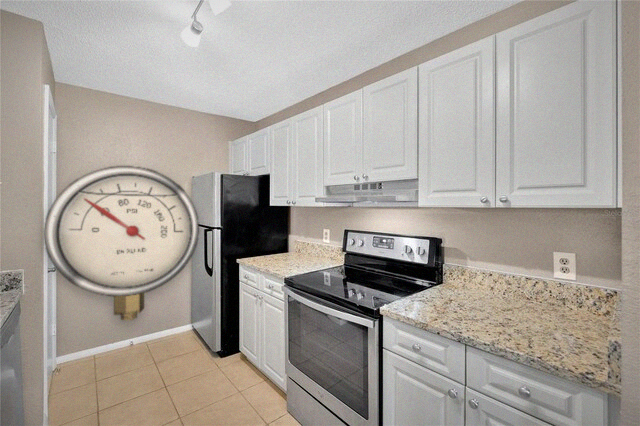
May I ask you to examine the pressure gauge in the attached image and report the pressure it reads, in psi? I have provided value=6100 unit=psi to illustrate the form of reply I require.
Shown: value=40 unit=psi
